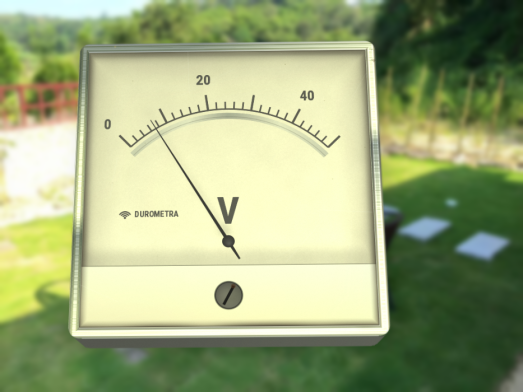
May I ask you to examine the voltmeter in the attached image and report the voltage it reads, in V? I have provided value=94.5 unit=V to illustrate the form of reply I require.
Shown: value=7 unit=V
